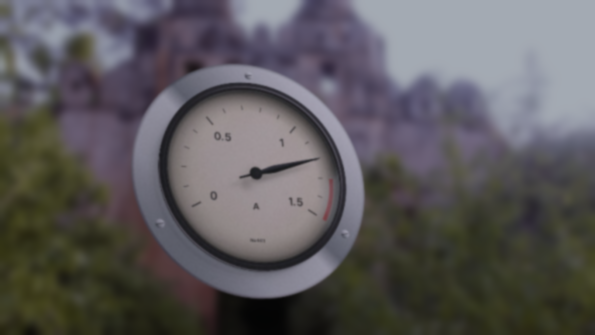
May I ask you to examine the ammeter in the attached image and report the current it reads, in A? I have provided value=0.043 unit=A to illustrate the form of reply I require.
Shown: value=1.2 unit=A
